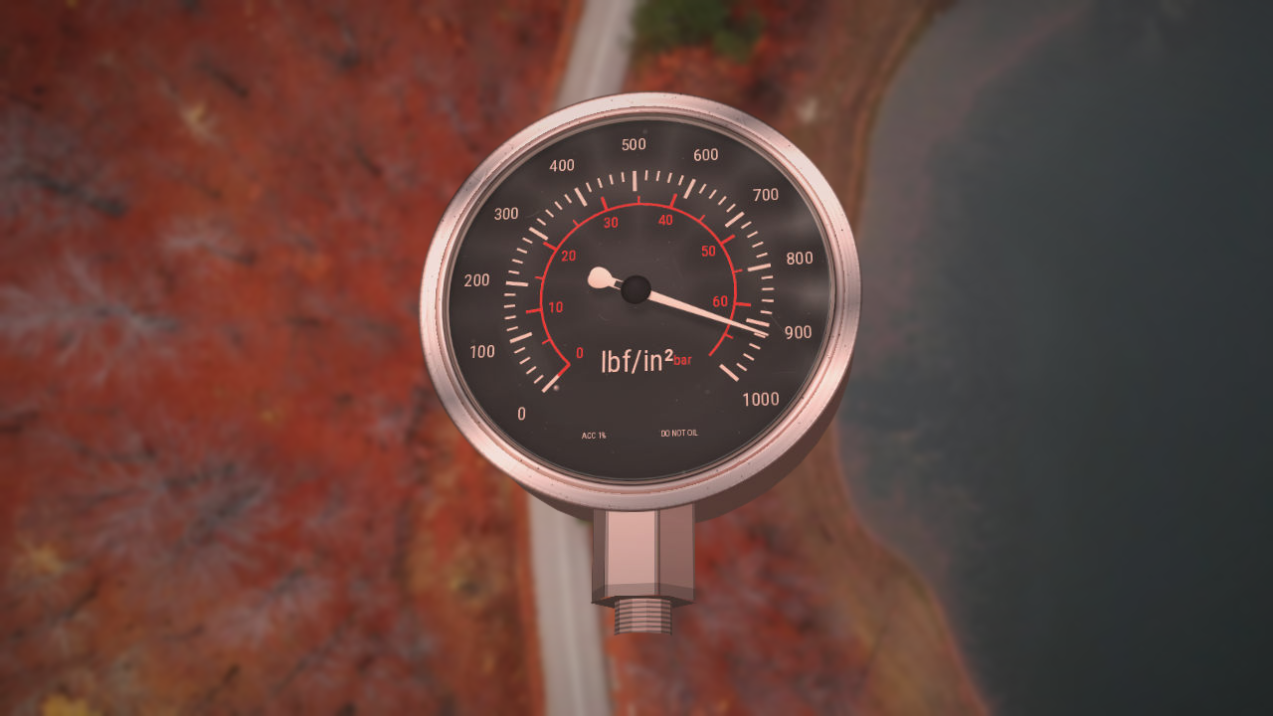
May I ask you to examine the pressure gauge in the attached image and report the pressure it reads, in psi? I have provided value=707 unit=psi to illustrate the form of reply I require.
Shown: value=920 unit=psi
